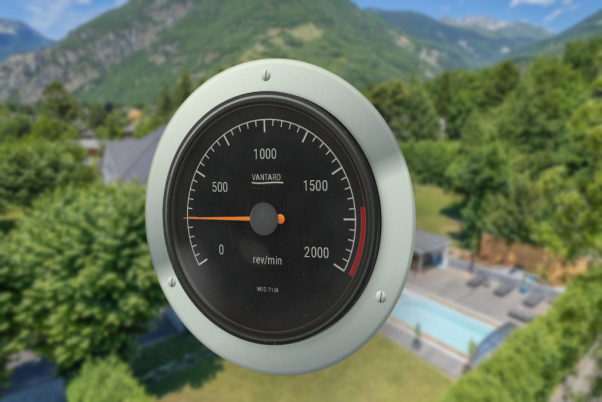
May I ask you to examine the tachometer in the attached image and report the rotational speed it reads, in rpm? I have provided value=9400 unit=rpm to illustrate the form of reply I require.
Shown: value=250 unit=rpm
